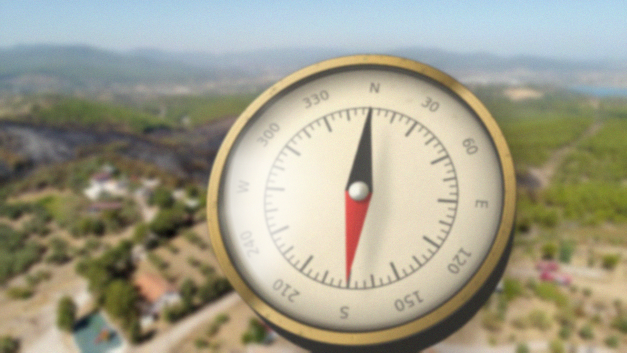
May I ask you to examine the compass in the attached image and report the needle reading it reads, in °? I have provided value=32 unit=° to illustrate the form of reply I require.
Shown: value=180 unit=°
